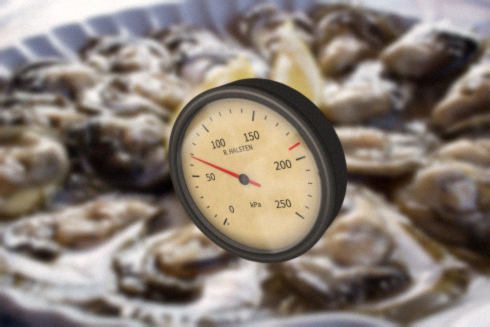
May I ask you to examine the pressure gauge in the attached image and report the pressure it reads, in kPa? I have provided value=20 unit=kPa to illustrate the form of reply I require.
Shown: value=70 unit=kPa
